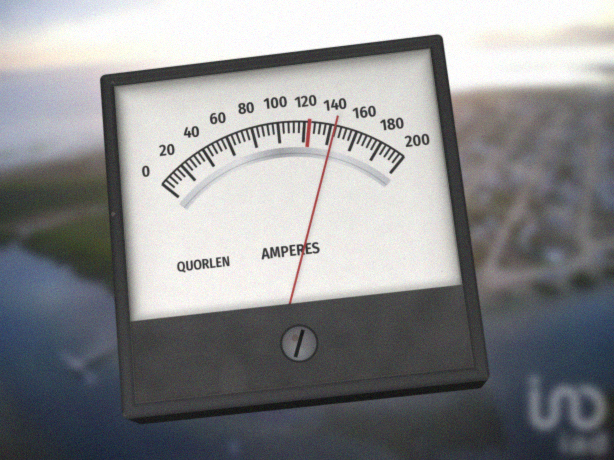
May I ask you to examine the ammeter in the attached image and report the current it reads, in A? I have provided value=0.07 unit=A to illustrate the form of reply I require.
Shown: value=144 unit=A
